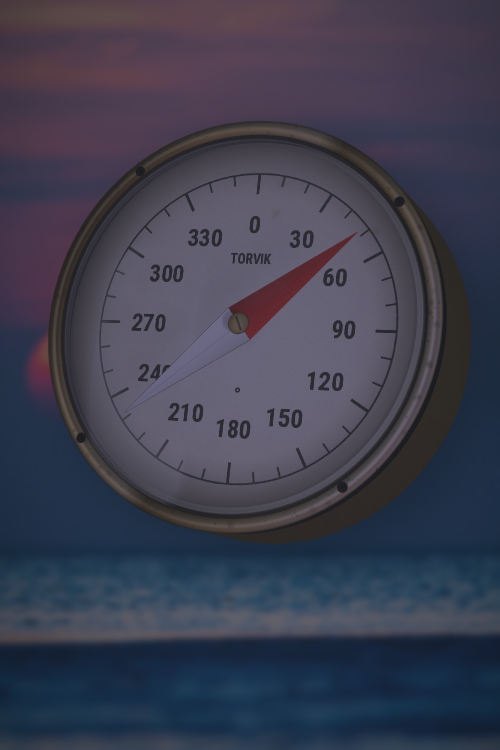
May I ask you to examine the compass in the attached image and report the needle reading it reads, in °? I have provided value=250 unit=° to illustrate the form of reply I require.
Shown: value=50 unit=°
